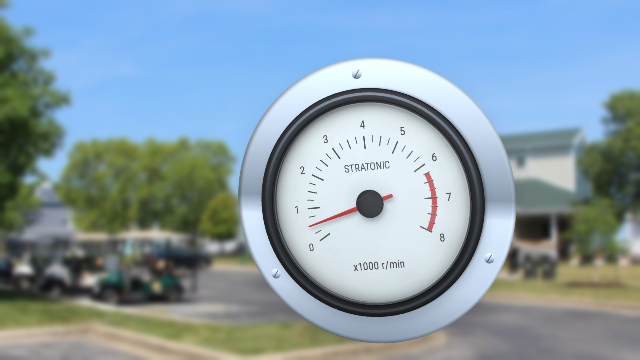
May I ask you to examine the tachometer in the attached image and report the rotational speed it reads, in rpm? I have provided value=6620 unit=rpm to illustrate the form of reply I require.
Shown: value=500 unit=rpm
